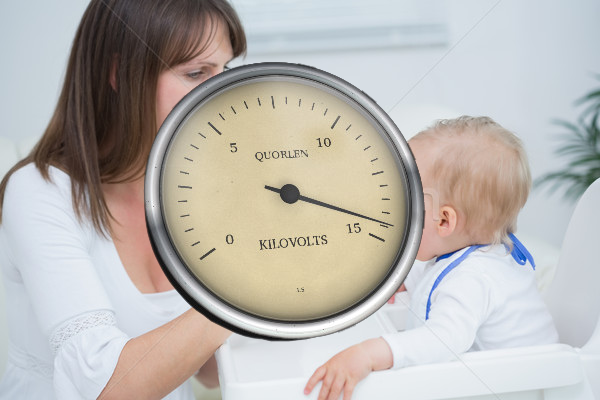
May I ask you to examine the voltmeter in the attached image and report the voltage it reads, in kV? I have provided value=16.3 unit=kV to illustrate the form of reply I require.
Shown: value=14.5 unit=kV
